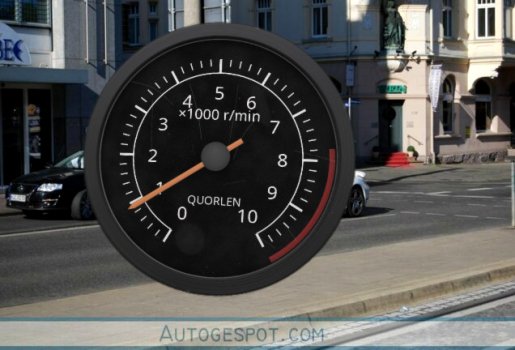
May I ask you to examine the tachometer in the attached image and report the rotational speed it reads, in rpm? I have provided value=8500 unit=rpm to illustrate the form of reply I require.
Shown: value=900 unit=rpm
